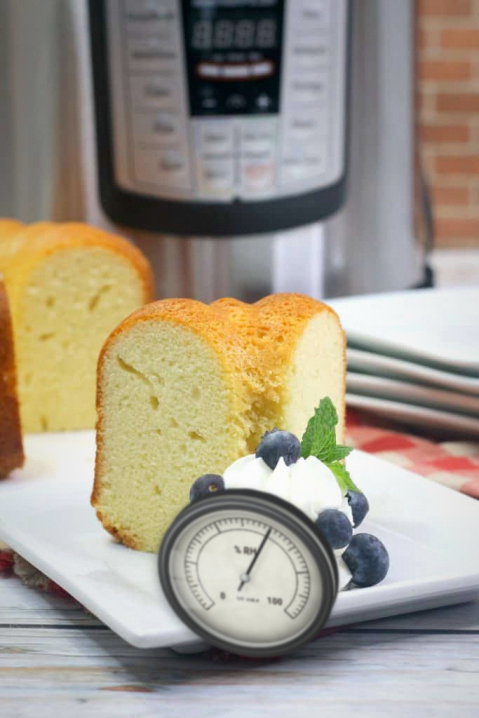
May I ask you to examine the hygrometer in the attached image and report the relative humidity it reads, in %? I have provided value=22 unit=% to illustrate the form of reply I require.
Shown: value=60 unit=%
